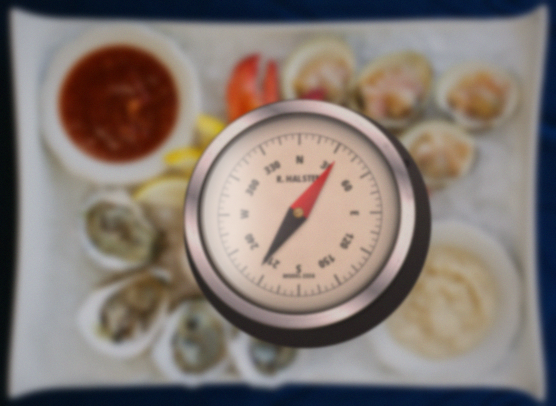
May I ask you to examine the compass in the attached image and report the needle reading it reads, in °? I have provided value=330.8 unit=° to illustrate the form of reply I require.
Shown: value=35 unit=°
